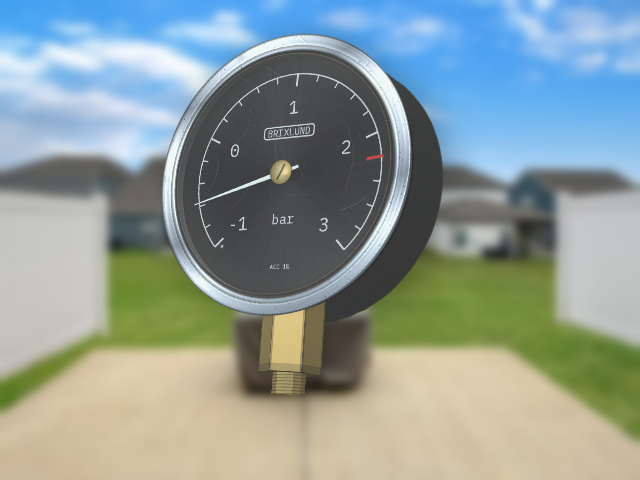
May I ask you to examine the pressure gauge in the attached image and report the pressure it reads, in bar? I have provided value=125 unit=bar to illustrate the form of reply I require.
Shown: value=-0.6 unit=bar
